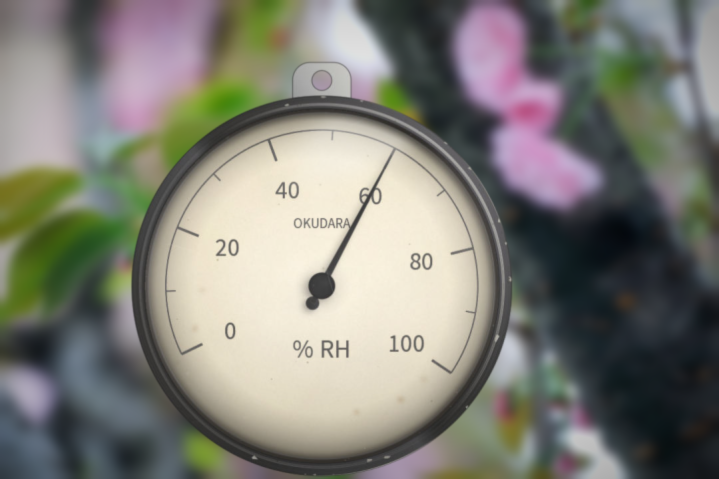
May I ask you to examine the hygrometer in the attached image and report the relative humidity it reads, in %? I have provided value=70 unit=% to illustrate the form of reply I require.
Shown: value=60 unit=%
